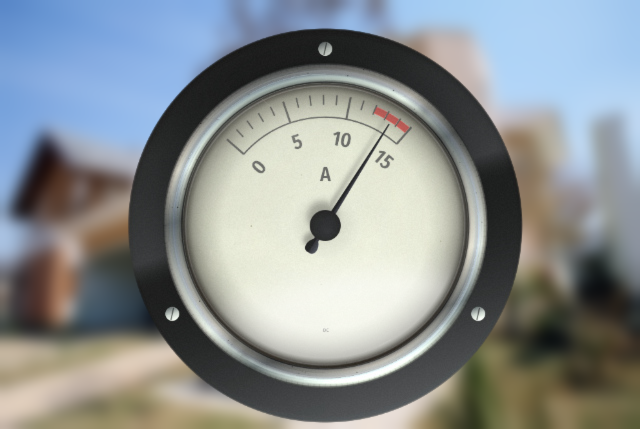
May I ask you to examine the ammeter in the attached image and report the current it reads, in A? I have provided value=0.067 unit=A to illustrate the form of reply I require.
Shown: value=13.5 unit=A
